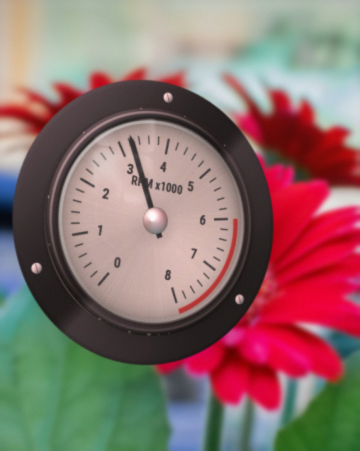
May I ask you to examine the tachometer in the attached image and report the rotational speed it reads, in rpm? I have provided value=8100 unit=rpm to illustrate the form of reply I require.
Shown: value=3200 unit=rpm
